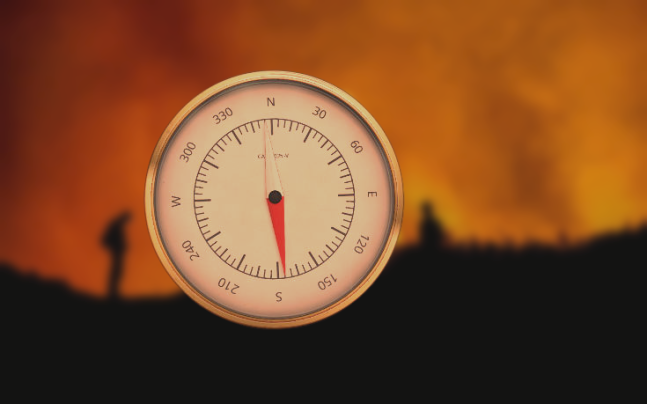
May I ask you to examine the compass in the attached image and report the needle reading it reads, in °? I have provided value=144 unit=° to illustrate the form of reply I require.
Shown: value=175 unit=°
